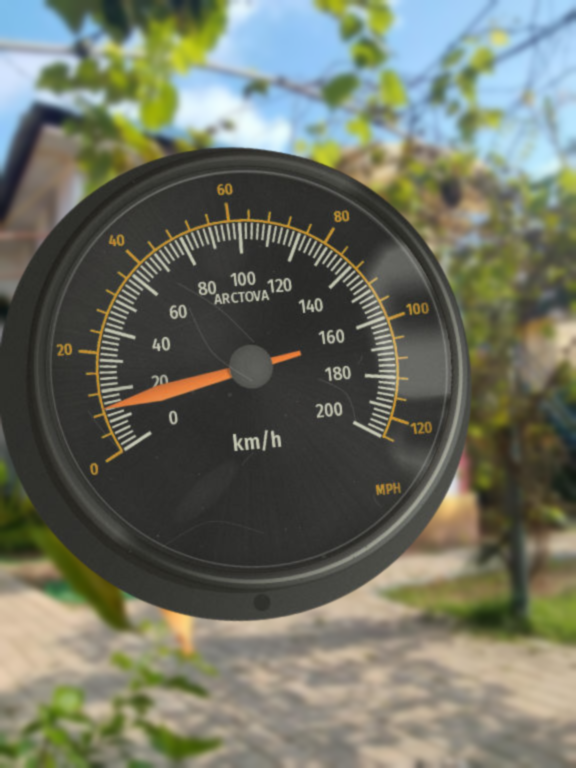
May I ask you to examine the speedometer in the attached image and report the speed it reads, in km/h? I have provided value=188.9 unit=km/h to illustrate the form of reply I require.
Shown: value=14 unit=km/h
